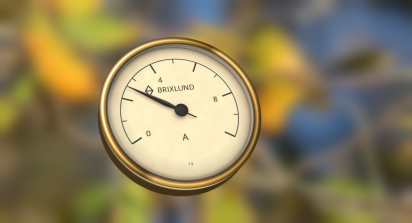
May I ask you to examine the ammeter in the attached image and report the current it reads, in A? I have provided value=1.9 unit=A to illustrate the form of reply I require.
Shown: value=2.5 unit=A
